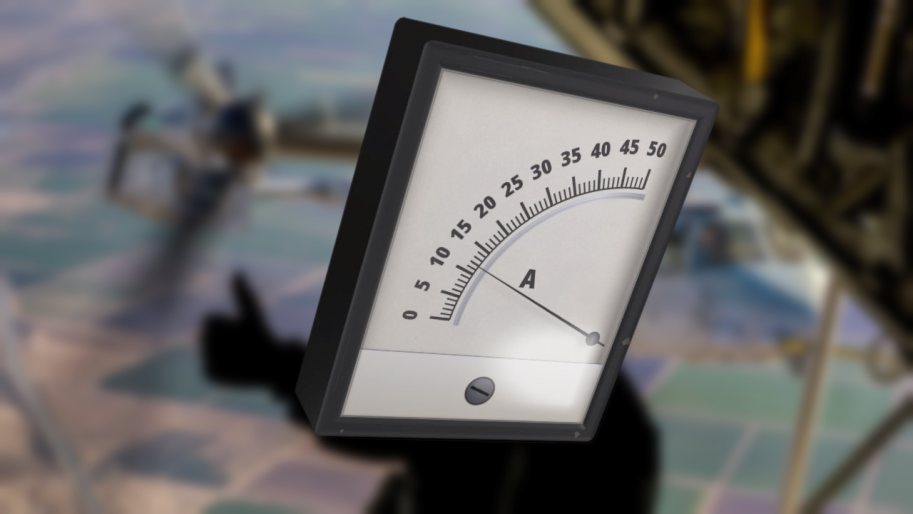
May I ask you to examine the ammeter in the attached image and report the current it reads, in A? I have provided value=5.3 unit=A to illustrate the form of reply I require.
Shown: value=12 unit=A
